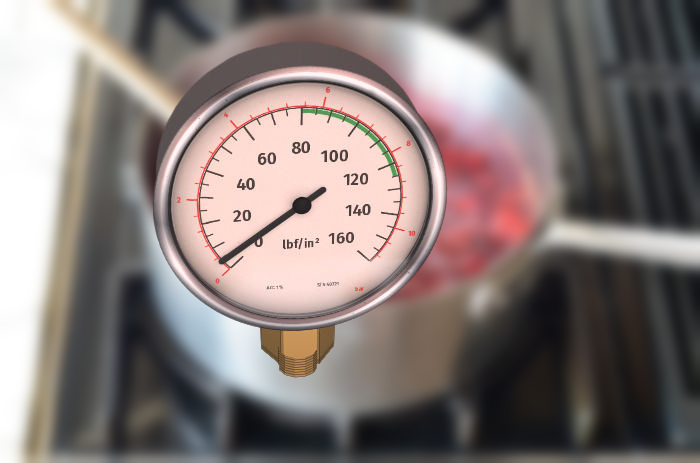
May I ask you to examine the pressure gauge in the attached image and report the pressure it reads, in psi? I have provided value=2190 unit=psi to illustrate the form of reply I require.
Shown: value=5 unit=psi
